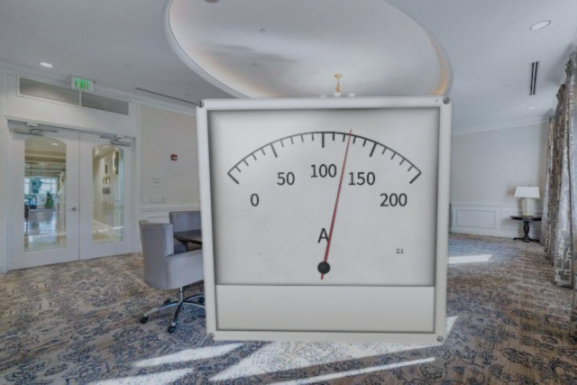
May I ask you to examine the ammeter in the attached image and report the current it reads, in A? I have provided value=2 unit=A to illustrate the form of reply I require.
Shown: value=125 unit=A
